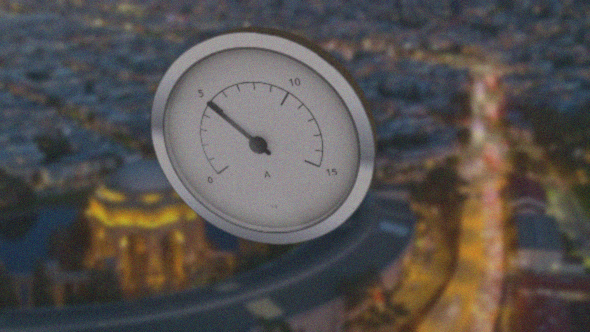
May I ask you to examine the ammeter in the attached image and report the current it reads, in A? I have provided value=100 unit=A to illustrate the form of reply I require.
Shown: value=5 unit=A
